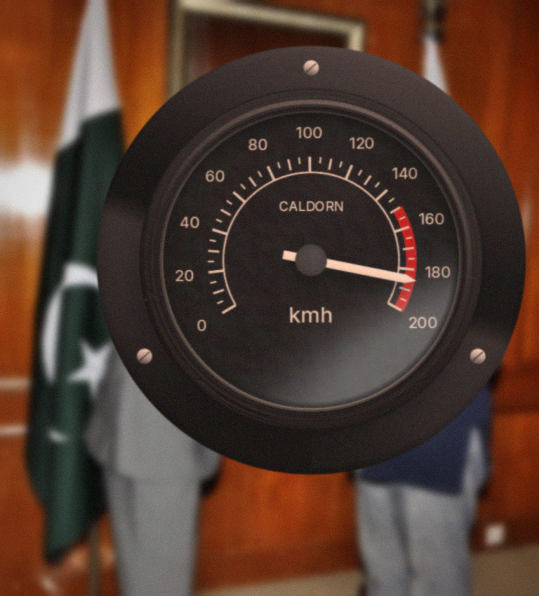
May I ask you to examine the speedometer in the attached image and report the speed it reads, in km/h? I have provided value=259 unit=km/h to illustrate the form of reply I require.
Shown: value=185 unit=km/h
